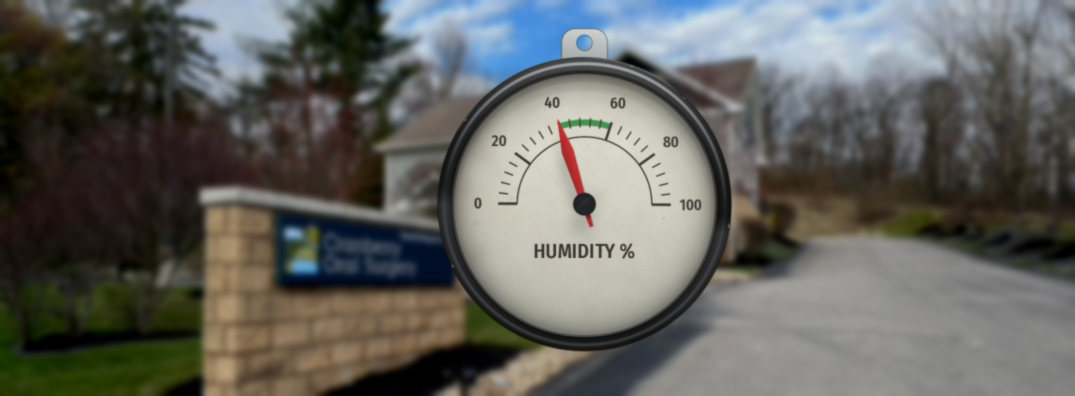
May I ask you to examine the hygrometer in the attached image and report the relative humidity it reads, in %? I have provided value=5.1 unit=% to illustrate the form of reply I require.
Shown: value=40 unit=%
